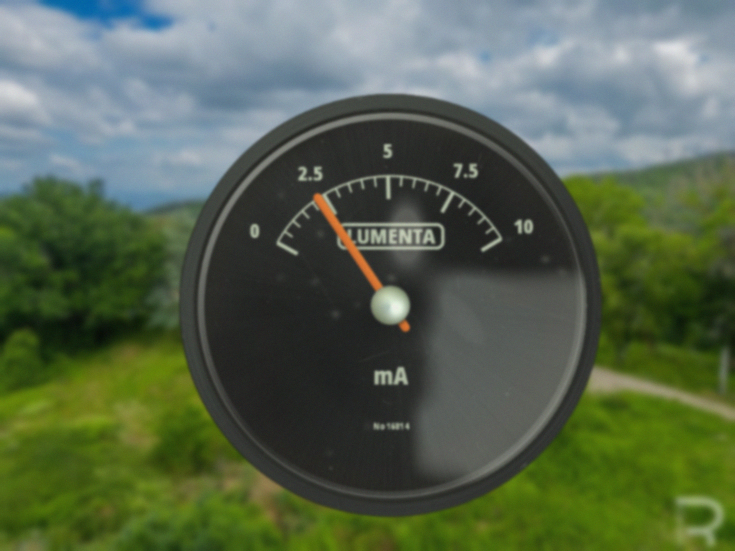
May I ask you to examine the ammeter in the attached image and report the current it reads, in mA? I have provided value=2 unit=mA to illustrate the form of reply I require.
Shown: value=2.25 unit=mA
